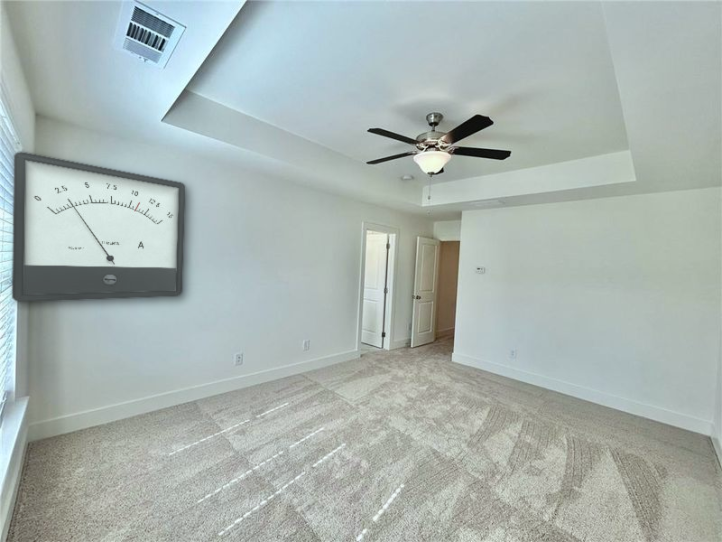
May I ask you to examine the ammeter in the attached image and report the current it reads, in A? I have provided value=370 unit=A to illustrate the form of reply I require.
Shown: value=2.5 unit=A
